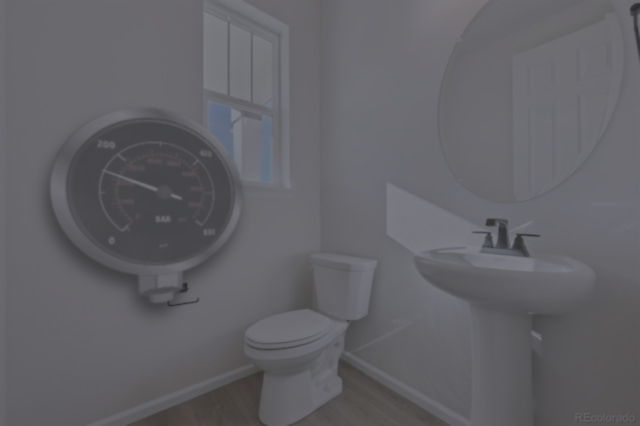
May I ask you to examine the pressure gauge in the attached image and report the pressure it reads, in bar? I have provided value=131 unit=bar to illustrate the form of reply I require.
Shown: value=150 unit=bar
